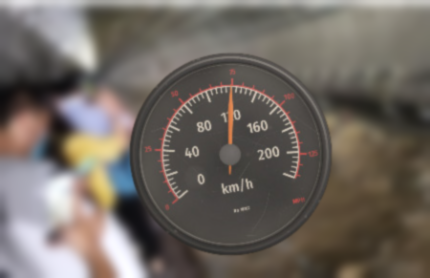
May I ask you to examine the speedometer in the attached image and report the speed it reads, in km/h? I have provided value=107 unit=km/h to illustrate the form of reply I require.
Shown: value=120 unit=km/h
